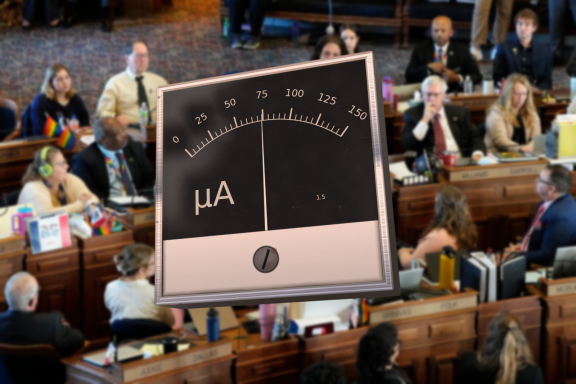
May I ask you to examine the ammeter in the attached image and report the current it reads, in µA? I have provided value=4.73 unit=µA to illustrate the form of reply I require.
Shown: value=75 unit=µA
